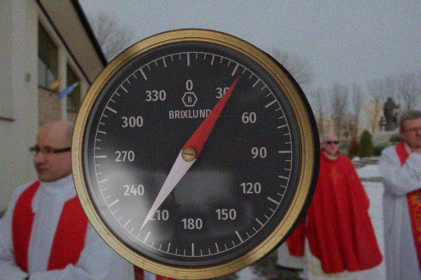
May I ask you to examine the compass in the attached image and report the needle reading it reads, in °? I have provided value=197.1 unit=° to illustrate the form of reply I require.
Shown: value=35 unit=°
